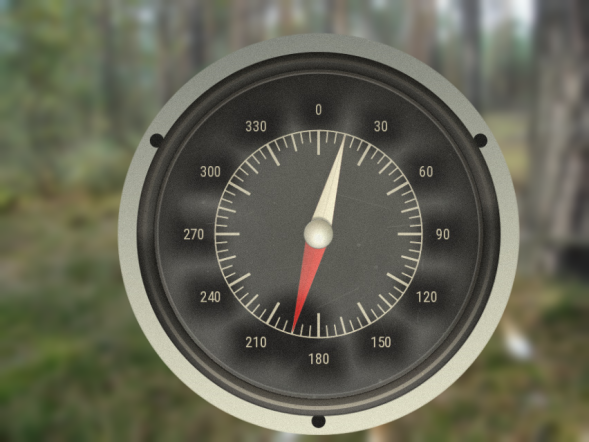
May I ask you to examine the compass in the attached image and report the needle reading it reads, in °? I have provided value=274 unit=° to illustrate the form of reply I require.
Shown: value=195 unit=°
